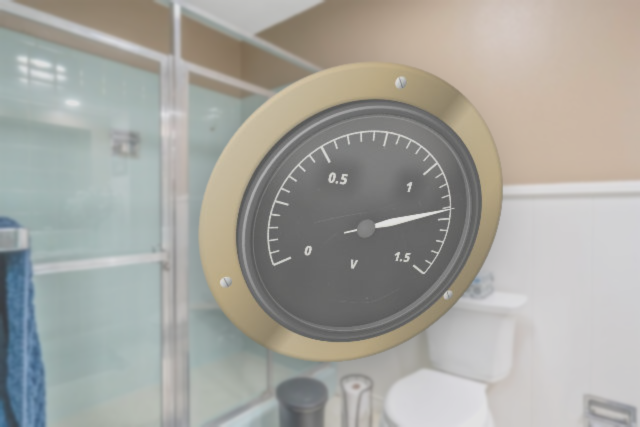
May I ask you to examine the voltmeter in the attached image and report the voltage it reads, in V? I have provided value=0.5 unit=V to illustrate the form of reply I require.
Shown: value=1.2 unit=V
